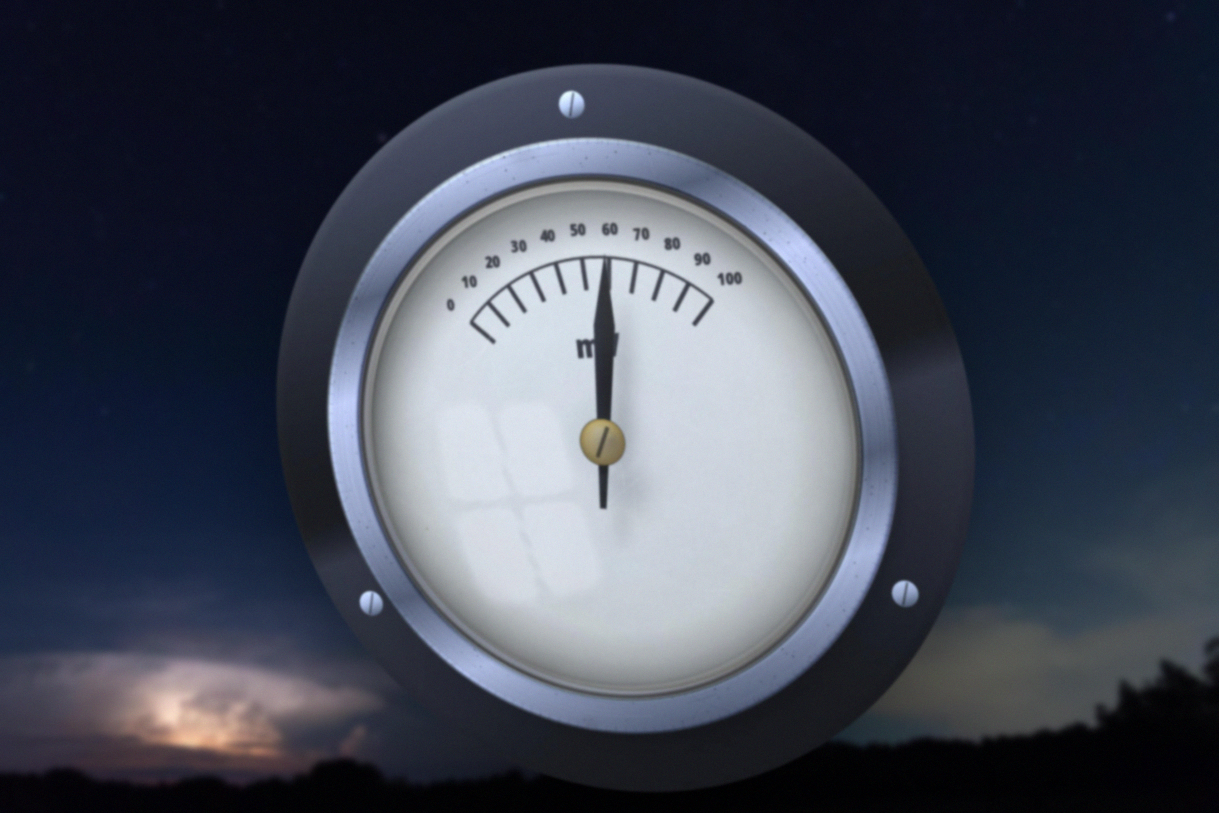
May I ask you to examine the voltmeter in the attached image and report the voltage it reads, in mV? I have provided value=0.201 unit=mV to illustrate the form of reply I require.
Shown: value=60 unit=mV
